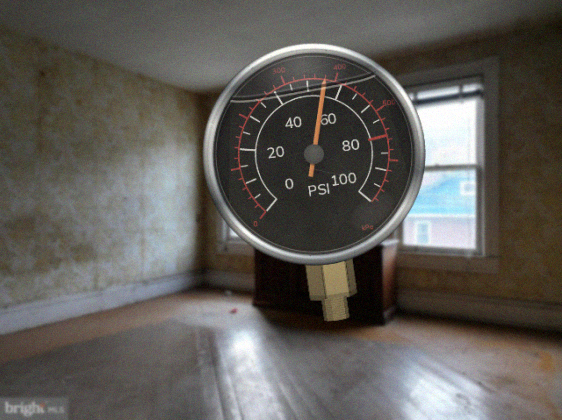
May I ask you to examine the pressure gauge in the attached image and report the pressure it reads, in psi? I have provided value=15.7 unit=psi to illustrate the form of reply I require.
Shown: value=55 unit=psi
